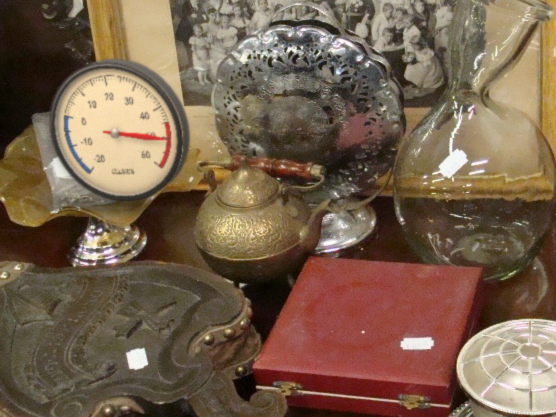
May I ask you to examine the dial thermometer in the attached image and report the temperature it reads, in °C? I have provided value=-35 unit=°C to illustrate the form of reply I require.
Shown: value=50 unit=°C
